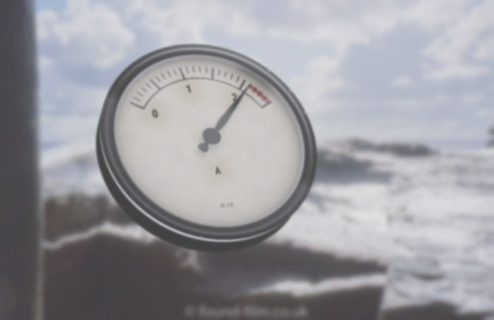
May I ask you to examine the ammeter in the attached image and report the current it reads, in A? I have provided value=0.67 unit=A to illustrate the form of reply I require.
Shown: value=2.1 unit=A
